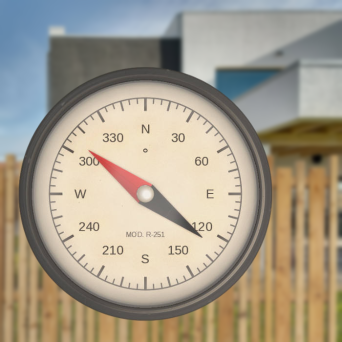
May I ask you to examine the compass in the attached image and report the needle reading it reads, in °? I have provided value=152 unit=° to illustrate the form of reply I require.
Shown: value=307.5 unit=°
